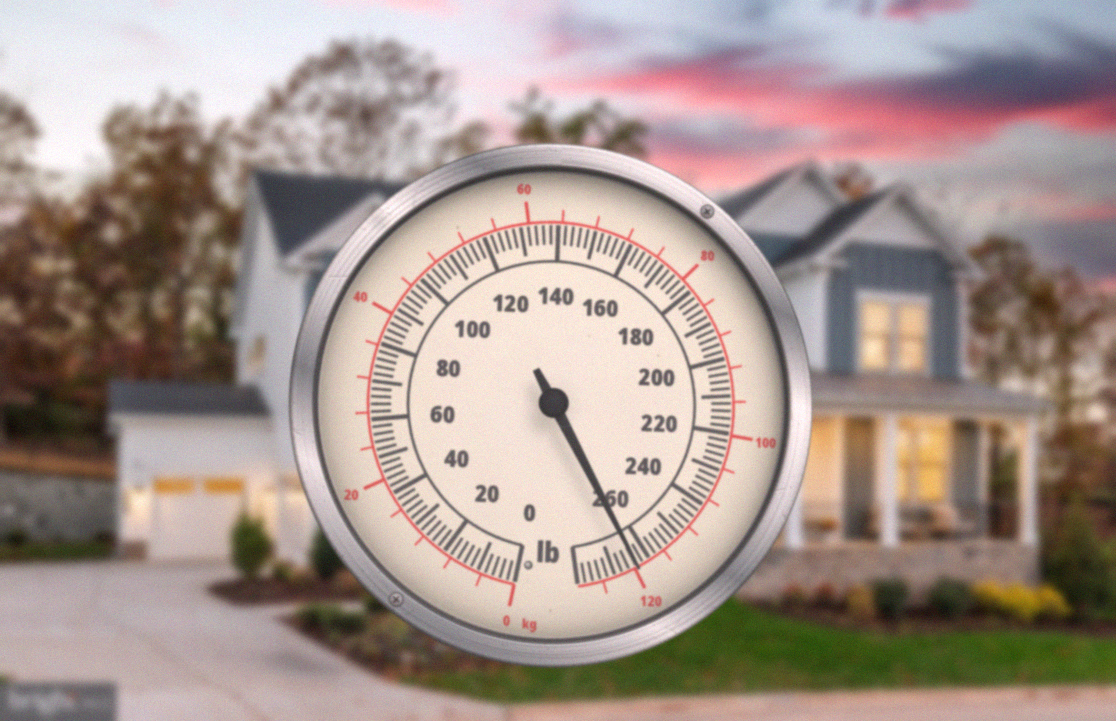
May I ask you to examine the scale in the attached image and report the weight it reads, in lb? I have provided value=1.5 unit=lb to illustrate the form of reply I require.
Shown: value=264 unit=lb
